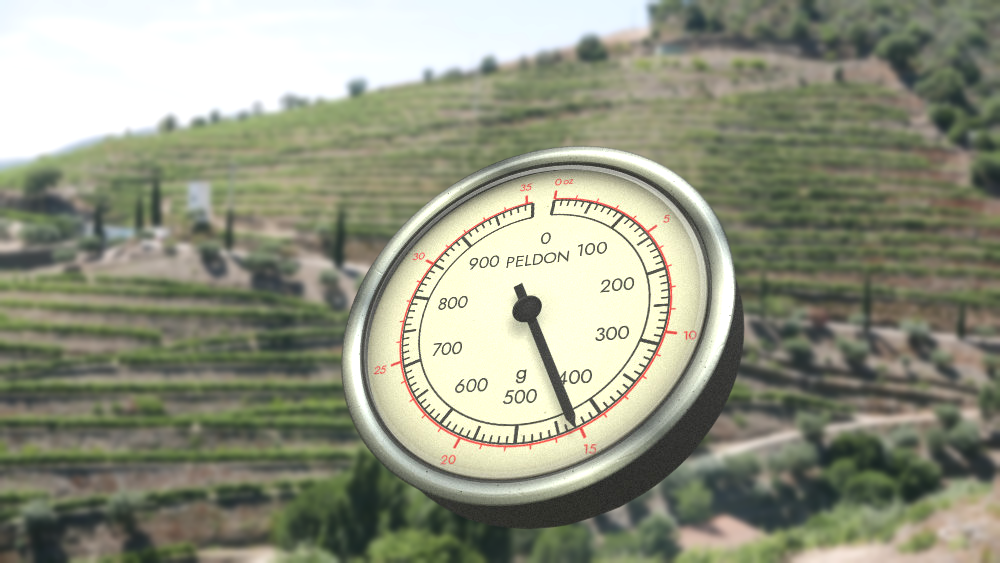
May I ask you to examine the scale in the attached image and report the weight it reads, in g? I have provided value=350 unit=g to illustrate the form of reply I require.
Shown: value=430 unit=g
